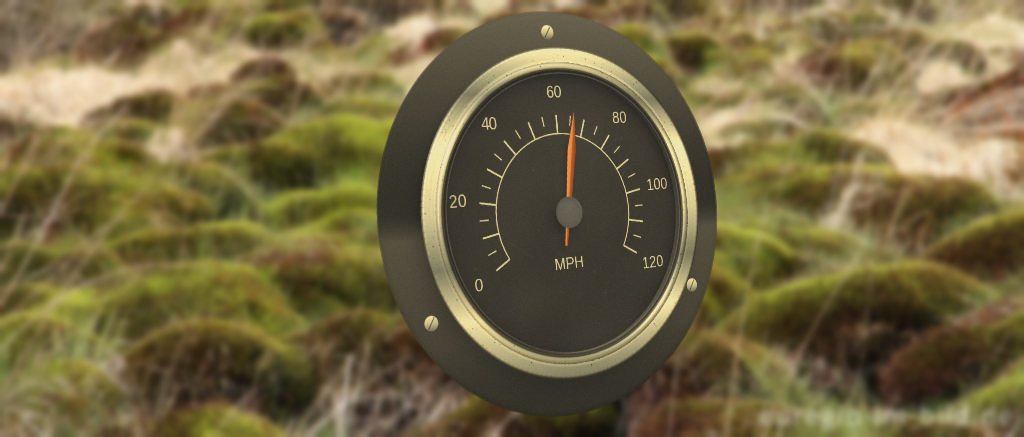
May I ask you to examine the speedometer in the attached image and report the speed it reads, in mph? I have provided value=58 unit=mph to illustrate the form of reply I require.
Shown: value=65 unit=mph
